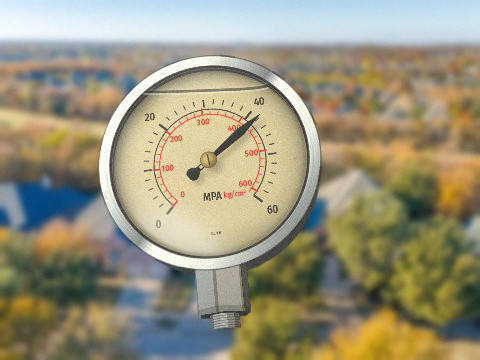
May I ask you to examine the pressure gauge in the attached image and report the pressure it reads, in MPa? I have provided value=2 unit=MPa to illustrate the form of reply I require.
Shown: value=42 unit=MPa
